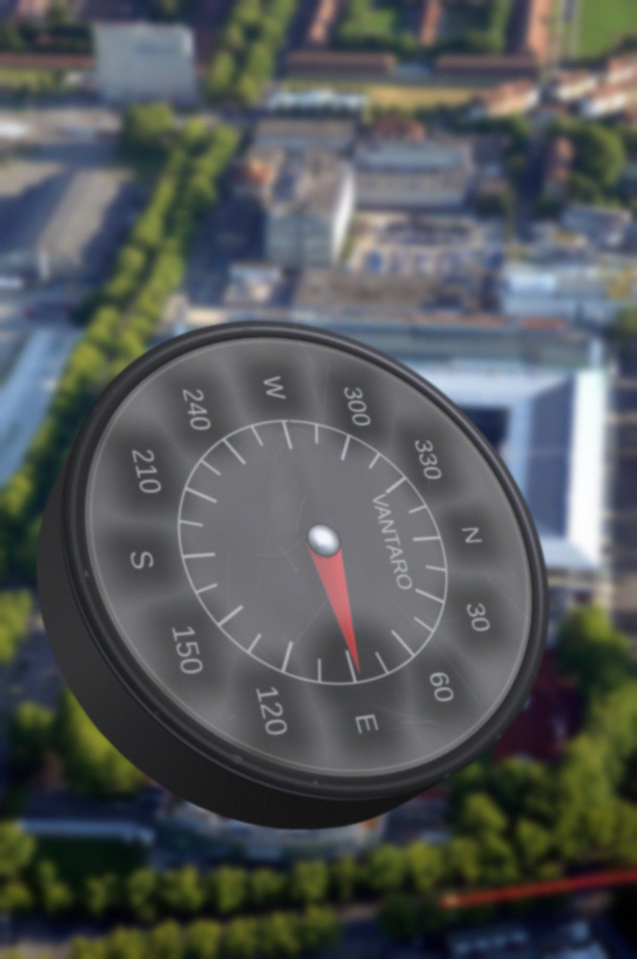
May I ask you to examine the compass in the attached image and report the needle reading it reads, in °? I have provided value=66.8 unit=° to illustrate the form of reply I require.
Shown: value=90 unit=°
